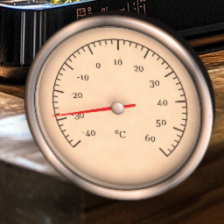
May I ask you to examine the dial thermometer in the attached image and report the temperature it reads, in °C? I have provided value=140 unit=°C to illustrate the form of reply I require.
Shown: value=-28 unit=°C
